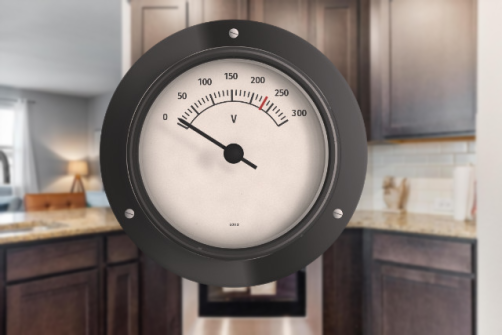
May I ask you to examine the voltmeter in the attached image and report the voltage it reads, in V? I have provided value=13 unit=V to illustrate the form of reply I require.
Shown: value=10 unit=V
